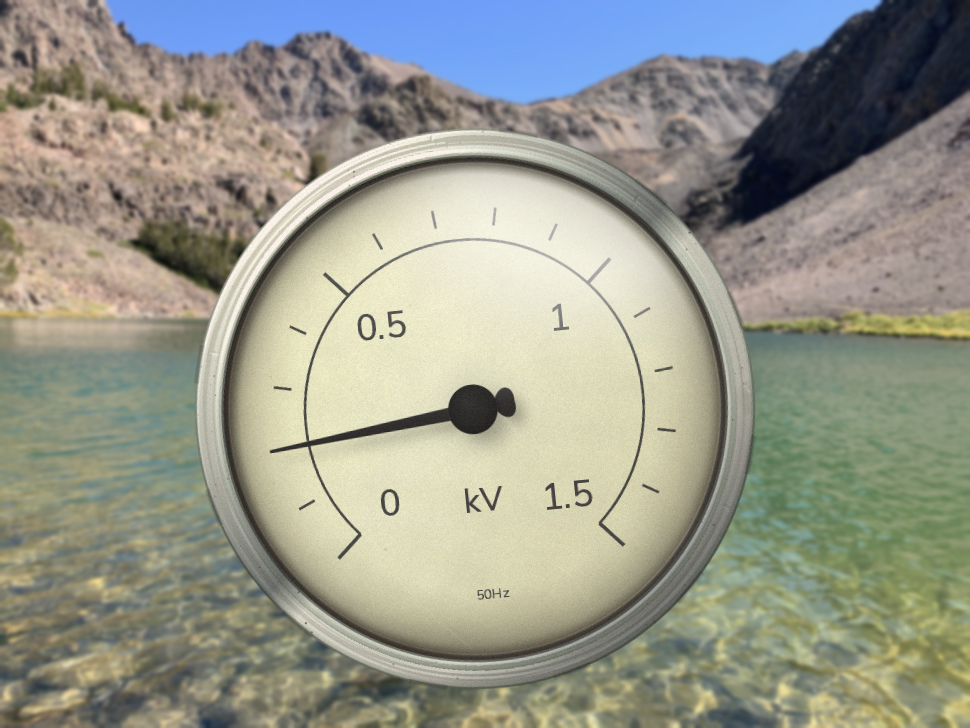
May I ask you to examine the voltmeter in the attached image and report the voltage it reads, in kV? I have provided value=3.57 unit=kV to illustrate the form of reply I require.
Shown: value=0.2 unit=kV
